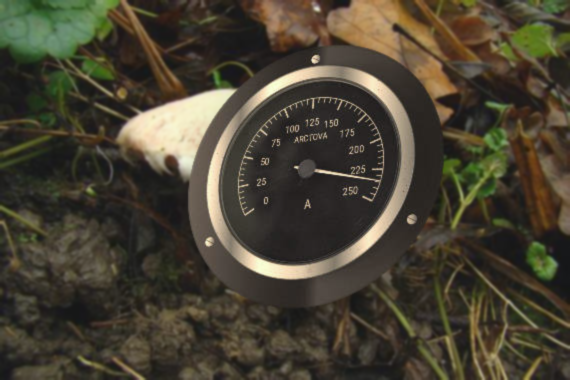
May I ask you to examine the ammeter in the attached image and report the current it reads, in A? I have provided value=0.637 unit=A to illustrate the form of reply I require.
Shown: value=235 unit=A
